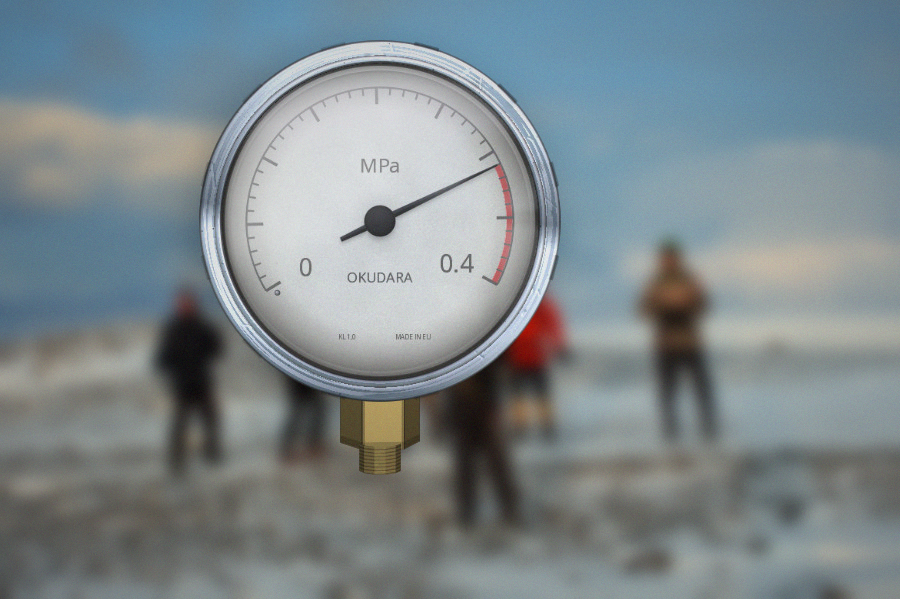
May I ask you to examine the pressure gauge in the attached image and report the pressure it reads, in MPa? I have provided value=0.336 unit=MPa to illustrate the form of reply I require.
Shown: value=0.31 unit=MPa
